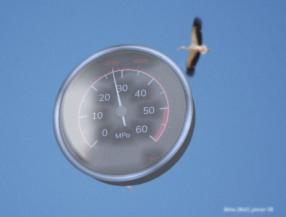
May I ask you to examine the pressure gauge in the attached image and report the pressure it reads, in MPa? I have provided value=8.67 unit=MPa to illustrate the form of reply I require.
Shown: value=27.5 unit=MPa
